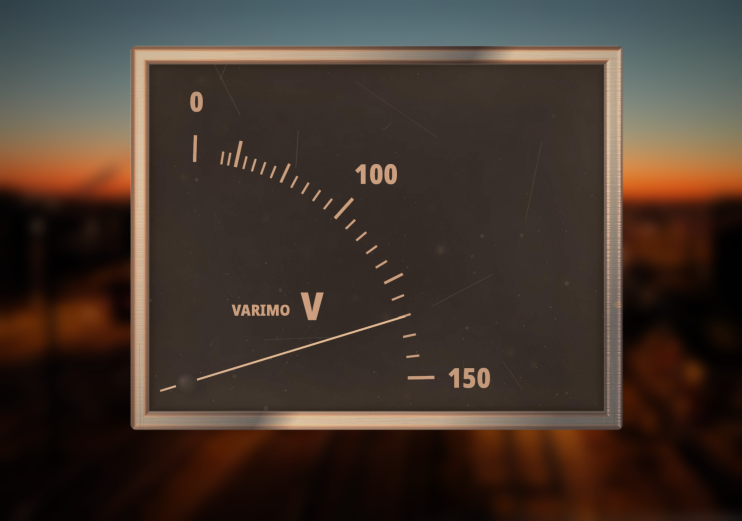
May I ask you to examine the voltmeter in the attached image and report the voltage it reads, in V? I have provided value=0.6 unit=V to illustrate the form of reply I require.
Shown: value=135 unit=V
